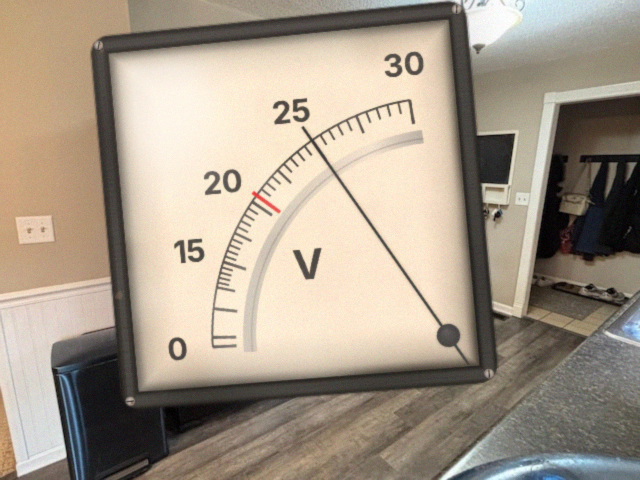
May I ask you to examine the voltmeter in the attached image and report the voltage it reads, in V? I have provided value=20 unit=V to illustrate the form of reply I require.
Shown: value=25 unit=V
